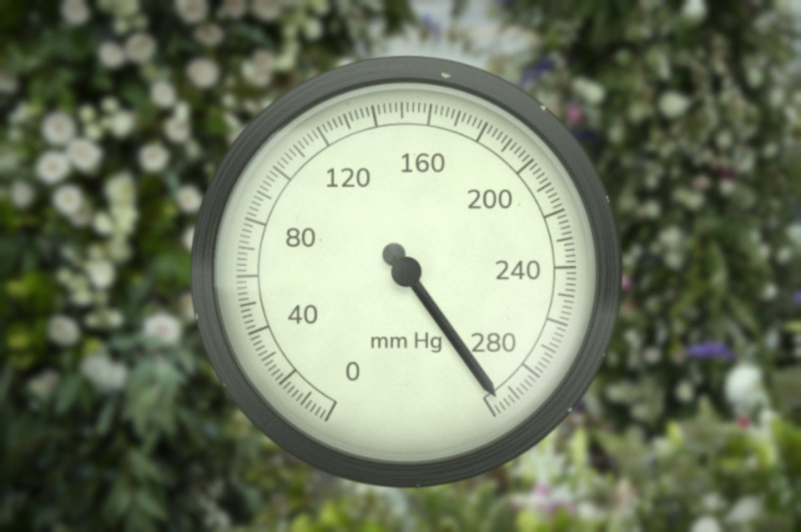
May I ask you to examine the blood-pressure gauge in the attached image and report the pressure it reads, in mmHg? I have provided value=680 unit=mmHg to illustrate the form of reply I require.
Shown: value=296 unit=mmHg
